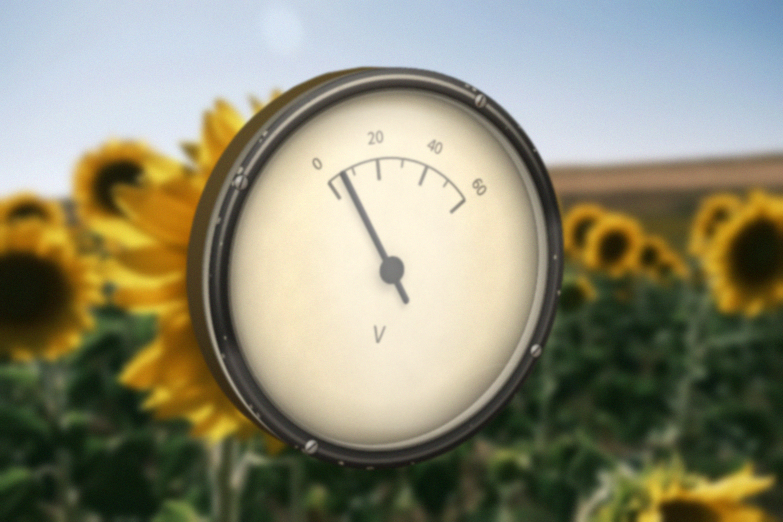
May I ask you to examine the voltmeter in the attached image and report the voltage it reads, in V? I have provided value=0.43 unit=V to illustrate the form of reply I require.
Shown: value=5 unit=V
